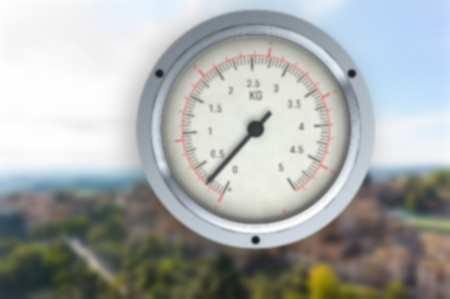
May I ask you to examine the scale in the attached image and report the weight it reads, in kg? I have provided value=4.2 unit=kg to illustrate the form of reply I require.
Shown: value=0.25 unit=kg
